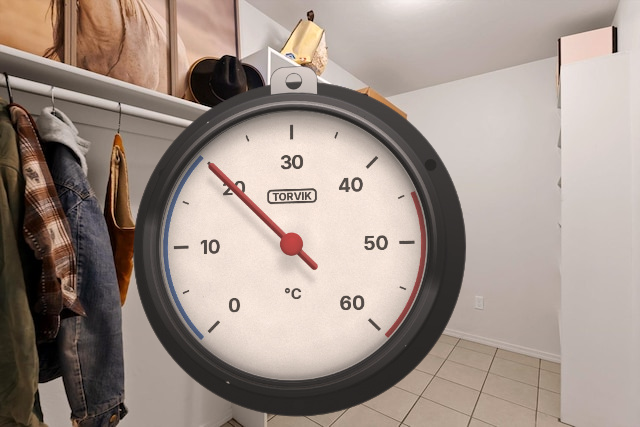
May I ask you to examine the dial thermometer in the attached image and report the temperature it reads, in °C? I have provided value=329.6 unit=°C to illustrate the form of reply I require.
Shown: value=20 unit=°C
